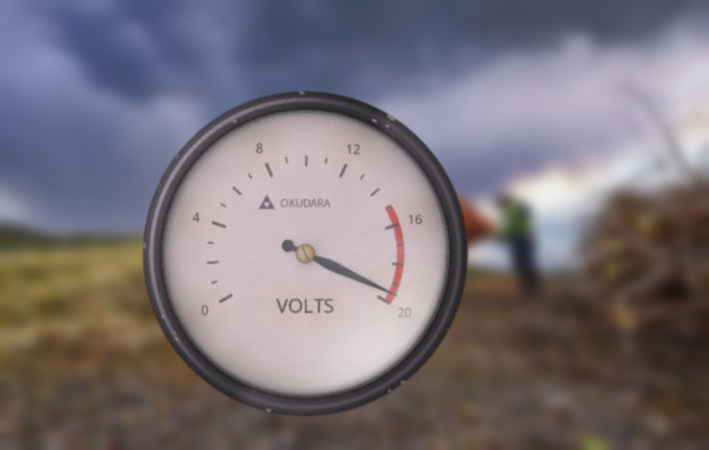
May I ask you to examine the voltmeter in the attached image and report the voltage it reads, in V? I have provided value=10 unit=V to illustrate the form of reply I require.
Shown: value=19.5 unit=V
